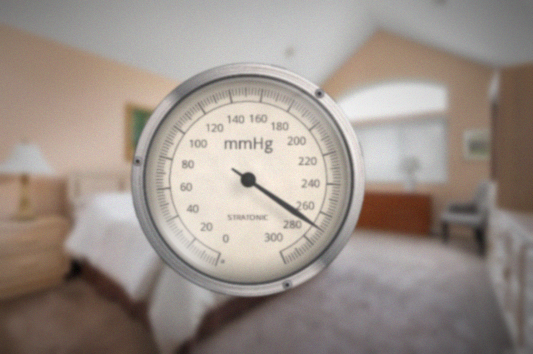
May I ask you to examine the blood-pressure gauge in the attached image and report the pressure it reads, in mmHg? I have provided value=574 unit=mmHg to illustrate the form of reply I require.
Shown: value=270 unit=mmHg
